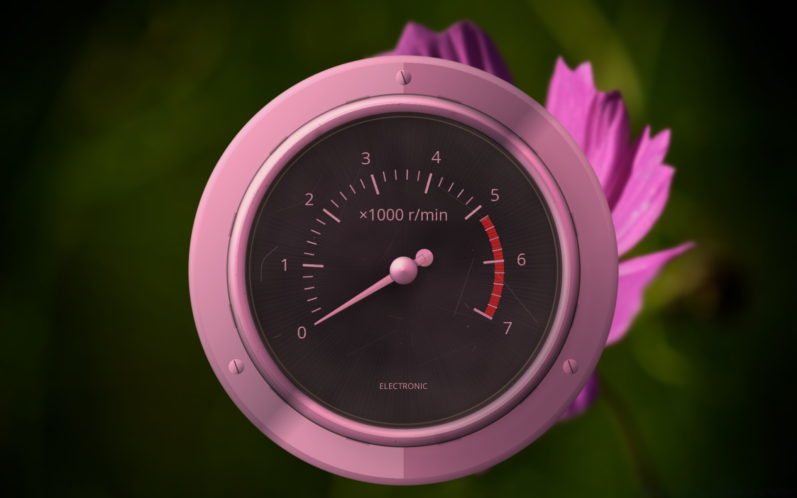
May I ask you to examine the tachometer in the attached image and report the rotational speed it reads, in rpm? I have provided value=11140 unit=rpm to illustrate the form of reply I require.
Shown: value=0 unit=rpm
